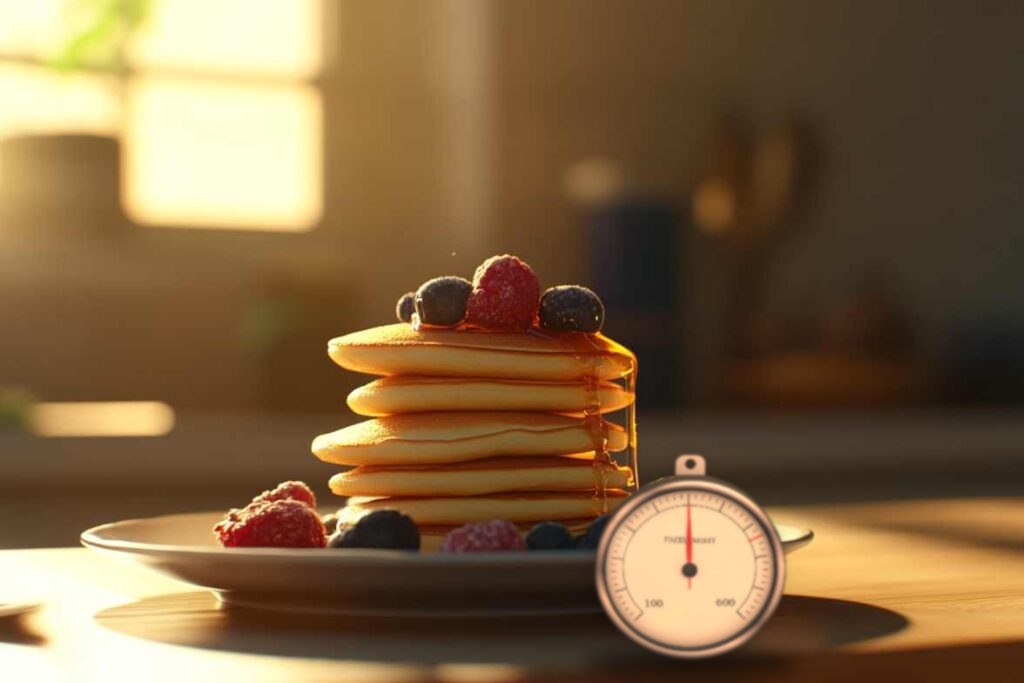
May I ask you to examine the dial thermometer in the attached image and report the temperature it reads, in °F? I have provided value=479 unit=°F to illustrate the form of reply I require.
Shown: value=350 unit=°F
